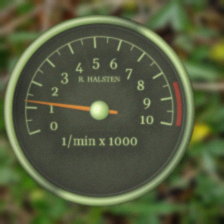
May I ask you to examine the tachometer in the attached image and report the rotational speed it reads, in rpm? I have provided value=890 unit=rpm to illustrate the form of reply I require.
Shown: value=1250 unit=rpm
